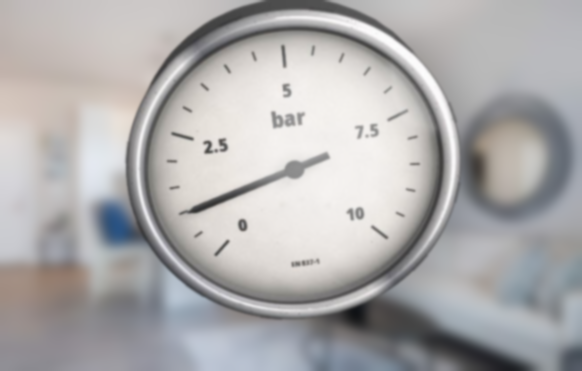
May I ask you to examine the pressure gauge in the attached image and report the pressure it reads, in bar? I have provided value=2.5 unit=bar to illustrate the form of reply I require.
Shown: value=1 unit=bar
